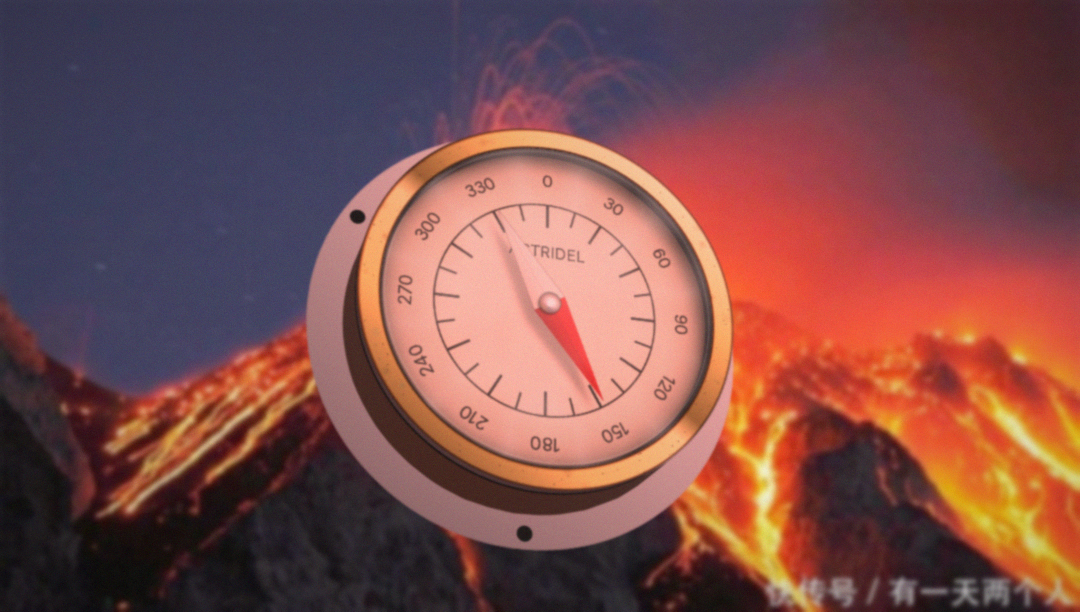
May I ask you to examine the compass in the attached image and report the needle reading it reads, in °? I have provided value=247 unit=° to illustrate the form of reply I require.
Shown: value=150 unit=°
